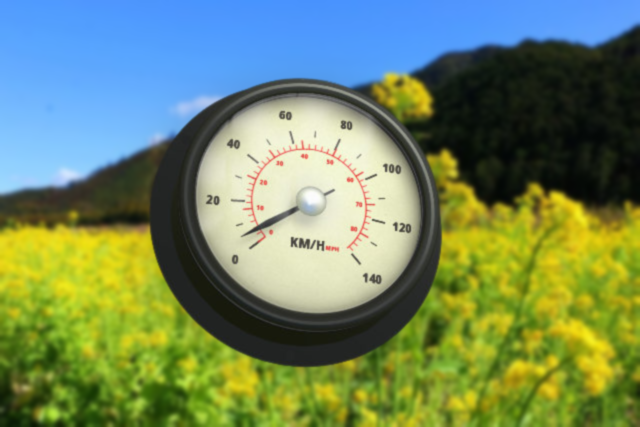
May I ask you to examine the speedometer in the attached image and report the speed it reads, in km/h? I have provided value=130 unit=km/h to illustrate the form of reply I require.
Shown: value=5 unit=km/h
